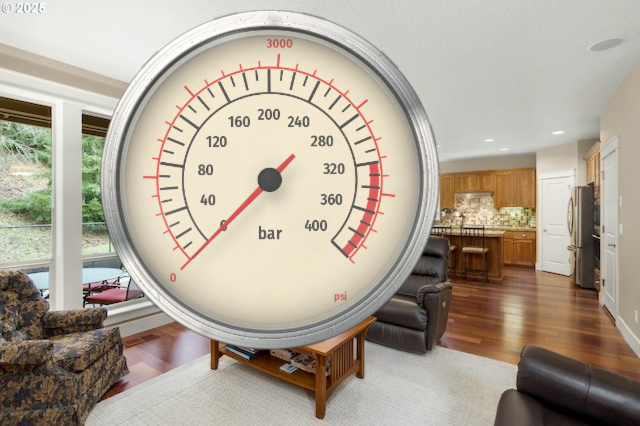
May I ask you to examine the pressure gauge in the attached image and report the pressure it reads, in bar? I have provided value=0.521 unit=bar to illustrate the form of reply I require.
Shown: value=0 unit=bar
